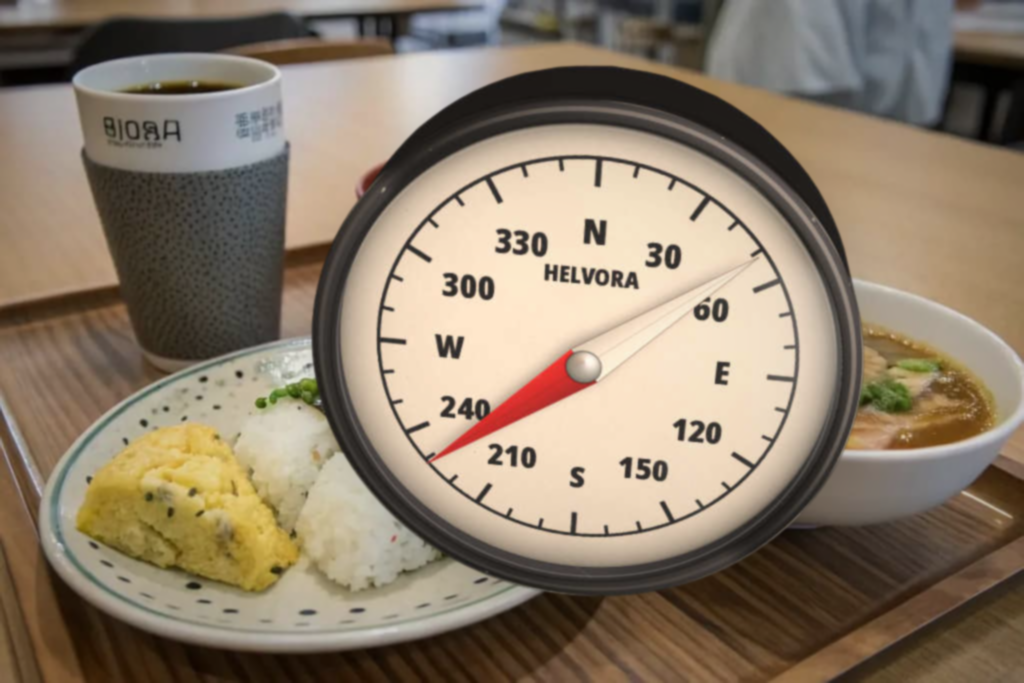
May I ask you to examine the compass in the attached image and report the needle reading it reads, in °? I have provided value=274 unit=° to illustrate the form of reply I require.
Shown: value=230 unit=°
